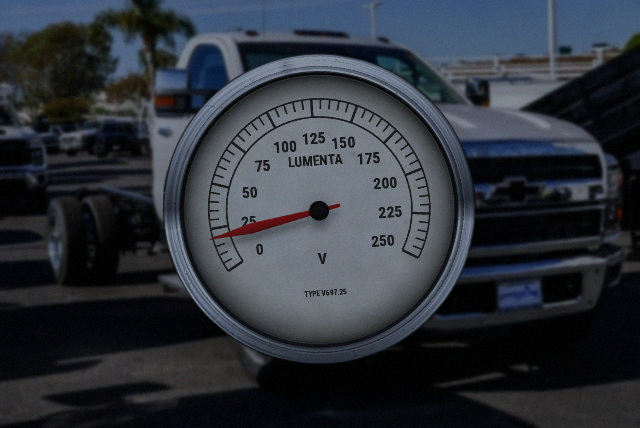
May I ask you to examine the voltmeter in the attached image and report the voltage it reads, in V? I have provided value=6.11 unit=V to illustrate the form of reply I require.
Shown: value=20 unit=V
